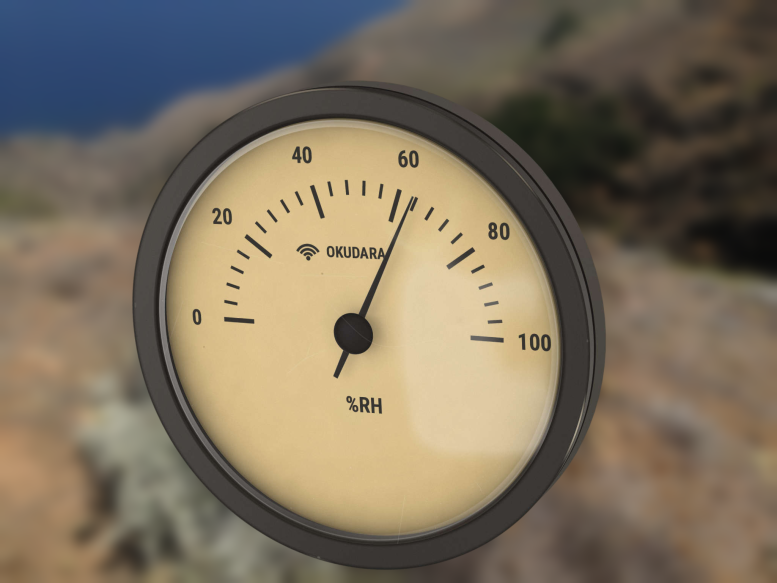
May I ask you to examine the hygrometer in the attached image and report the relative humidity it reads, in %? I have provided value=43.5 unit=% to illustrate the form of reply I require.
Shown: value=64 unit=%
